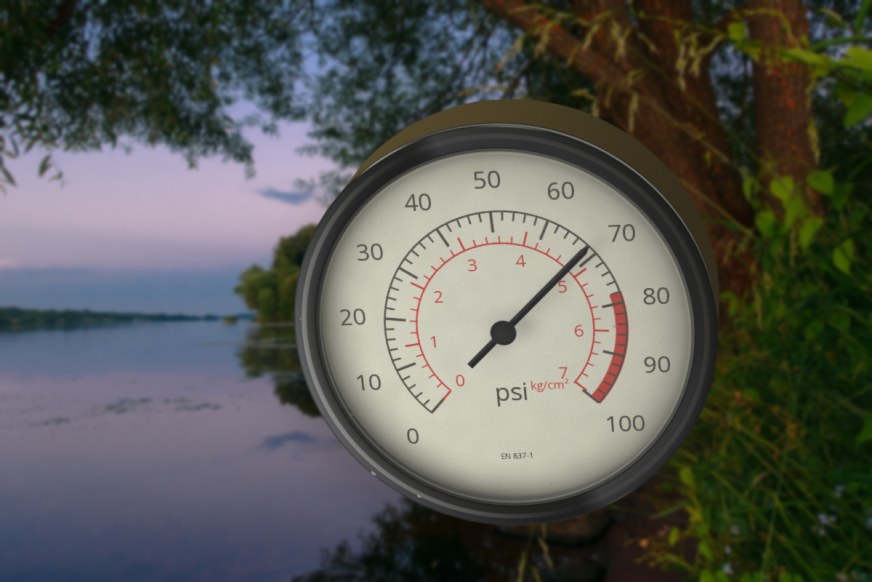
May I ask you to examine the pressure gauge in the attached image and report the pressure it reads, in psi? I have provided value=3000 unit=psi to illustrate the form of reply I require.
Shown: value=68 unit=psi
